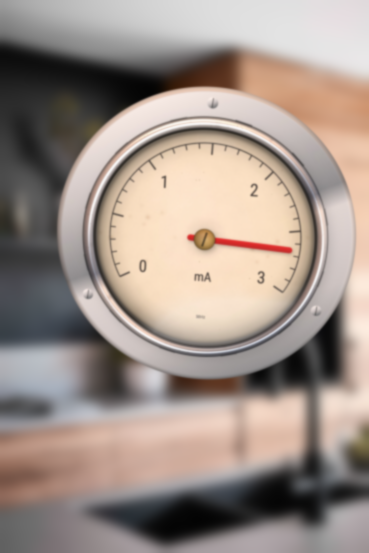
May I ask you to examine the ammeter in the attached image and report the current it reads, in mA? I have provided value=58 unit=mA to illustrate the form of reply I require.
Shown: value=2.65 unit=mA
